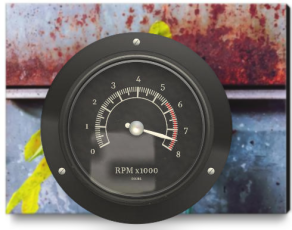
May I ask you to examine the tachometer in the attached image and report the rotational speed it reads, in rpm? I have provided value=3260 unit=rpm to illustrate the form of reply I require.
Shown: value=7500 unit=rpm
